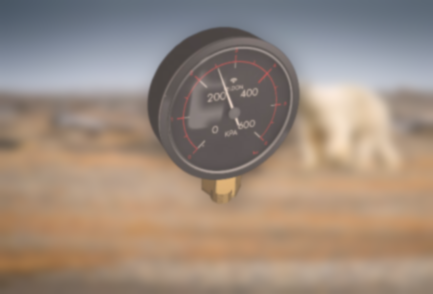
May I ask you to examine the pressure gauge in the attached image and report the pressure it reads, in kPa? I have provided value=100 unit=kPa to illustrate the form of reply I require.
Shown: value=250 unit=kPa
